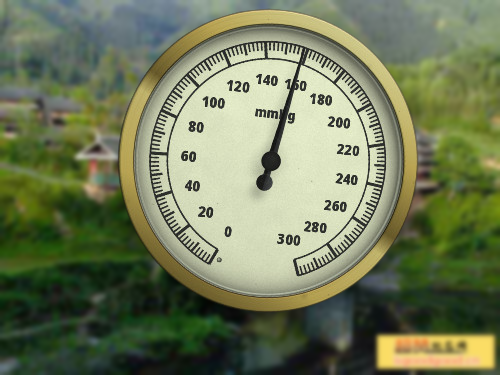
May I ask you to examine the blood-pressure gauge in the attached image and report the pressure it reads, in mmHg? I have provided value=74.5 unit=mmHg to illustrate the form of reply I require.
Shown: value=158 unit=mmHg
